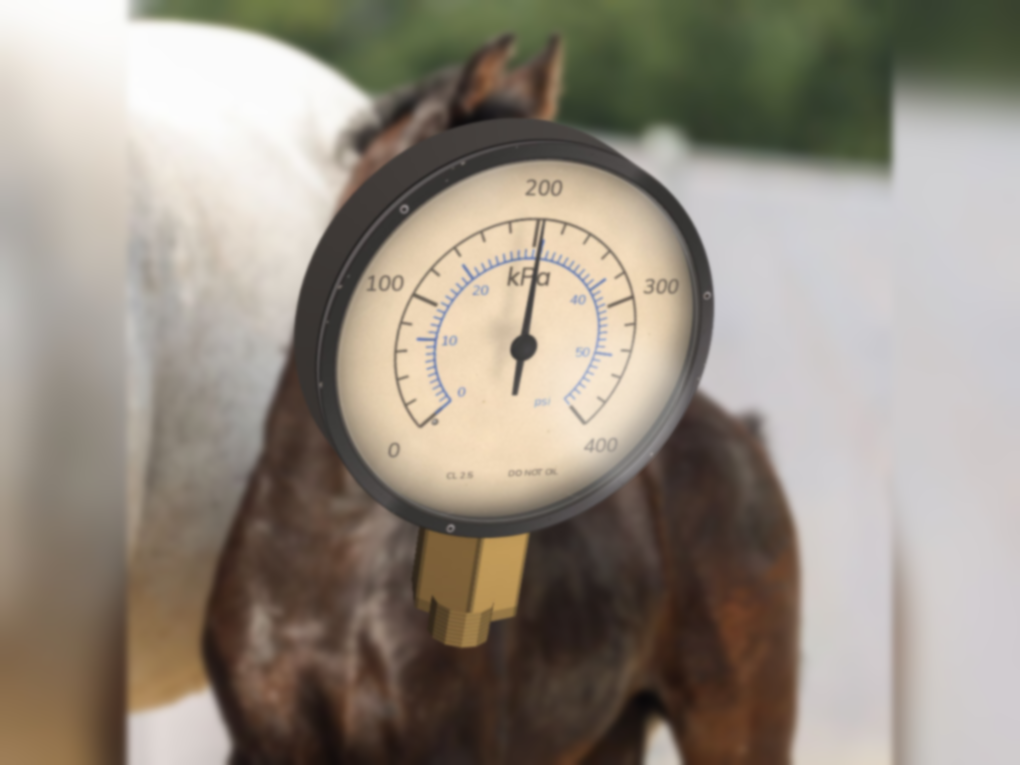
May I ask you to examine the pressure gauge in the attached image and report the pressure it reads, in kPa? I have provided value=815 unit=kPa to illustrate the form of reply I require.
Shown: value=200 unit=kPa
